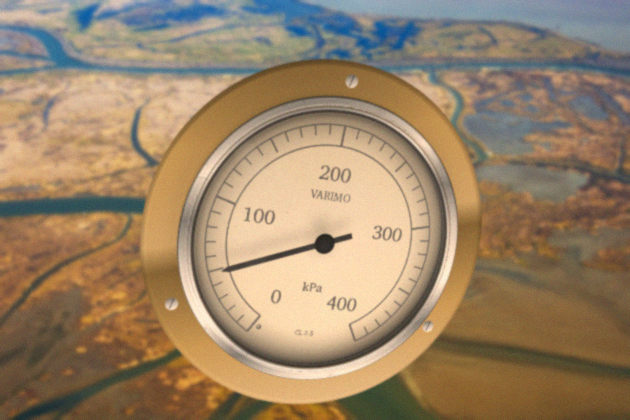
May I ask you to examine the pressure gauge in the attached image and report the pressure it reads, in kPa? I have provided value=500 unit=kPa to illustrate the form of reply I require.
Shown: value=50 unit=kPa
